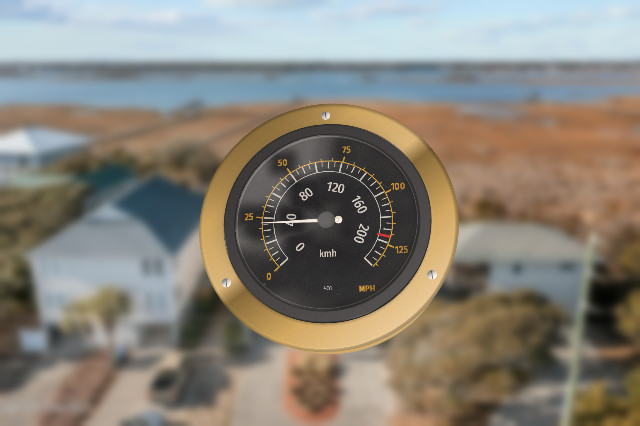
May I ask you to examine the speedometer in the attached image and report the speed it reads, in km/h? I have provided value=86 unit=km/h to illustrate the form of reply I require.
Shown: value=35 unit=km/h
